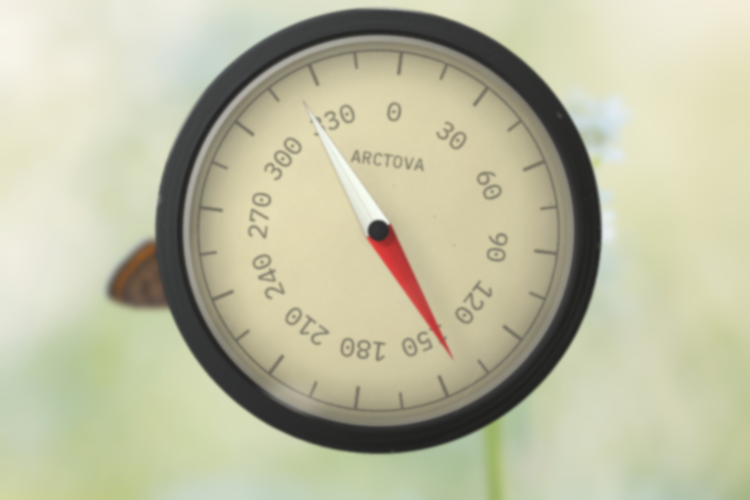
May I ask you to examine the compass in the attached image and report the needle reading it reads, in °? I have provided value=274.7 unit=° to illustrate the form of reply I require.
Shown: value=142.5 unit=°
